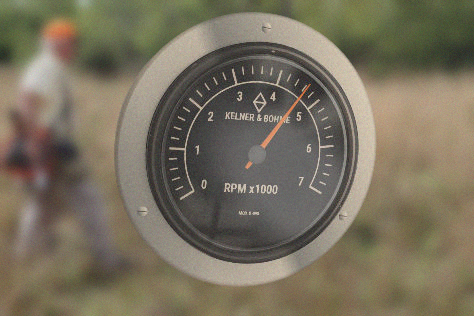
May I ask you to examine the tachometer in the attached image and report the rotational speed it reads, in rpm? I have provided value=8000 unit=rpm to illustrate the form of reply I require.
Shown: value=4600 unit=rpm
